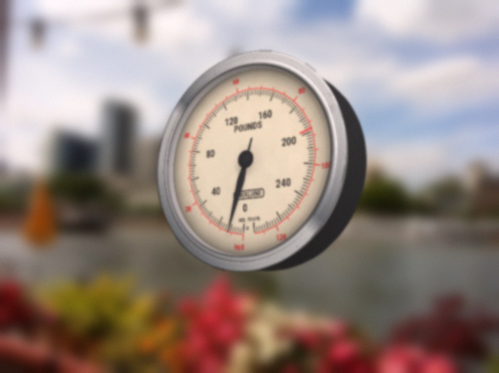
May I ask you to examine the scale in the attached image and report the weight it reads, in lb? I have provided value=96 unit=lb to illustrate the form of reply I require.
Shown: value=10 unit=lb
